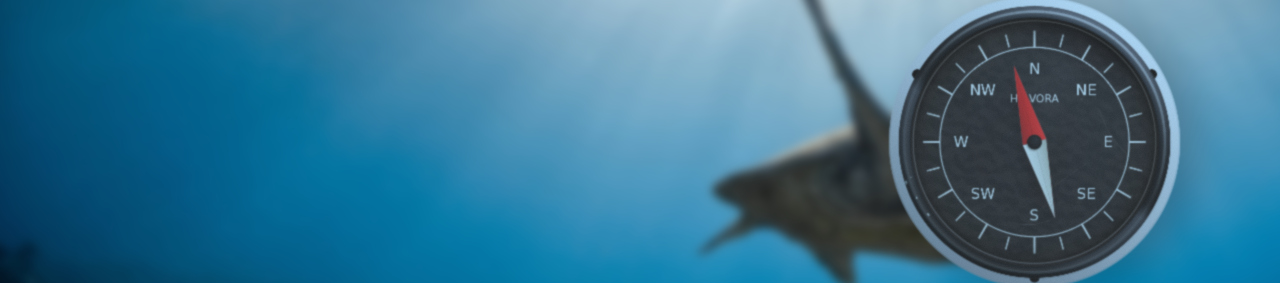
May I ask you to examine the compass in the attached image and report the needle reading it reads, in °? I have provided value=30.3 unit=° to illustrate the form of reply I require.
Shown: value=345 unit=°
